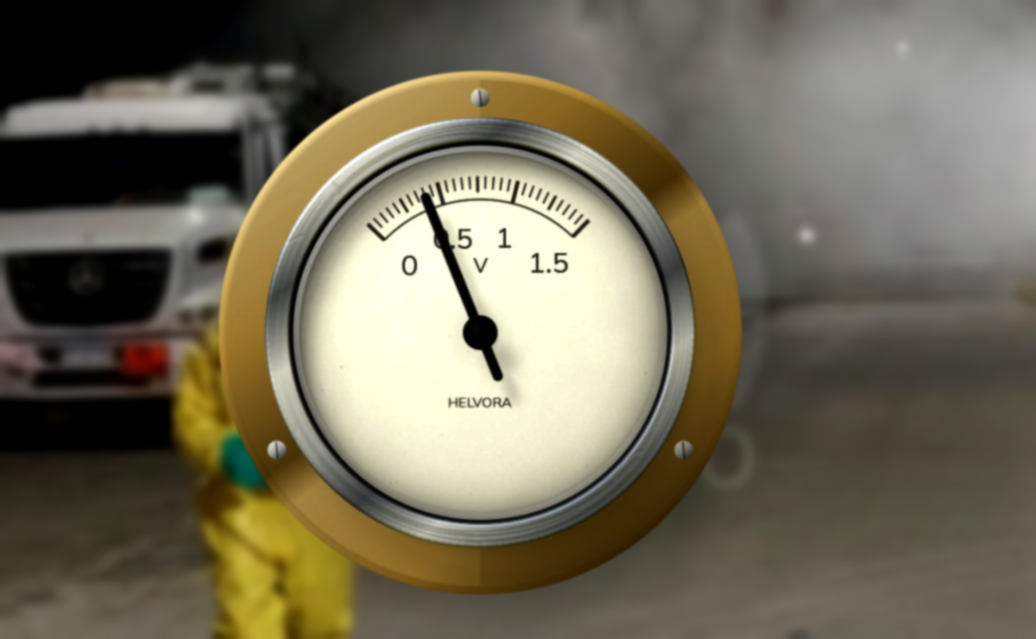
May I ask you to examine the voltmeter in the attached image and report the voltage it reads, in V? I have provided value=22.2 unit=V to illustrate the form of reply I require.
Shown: value=0.4 unit=V
